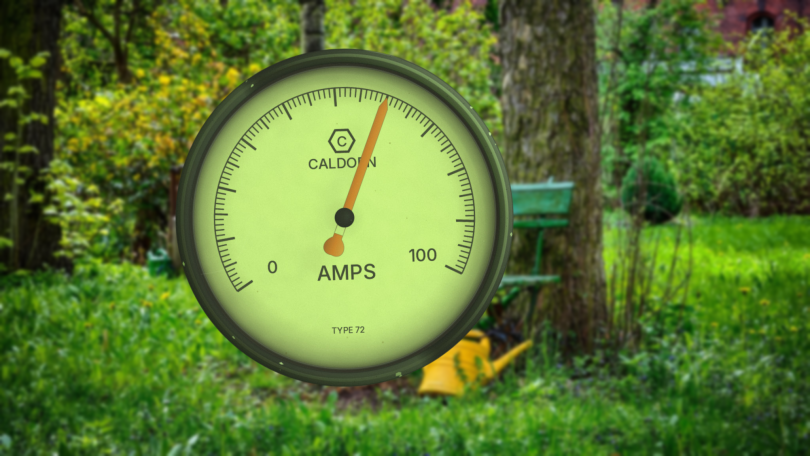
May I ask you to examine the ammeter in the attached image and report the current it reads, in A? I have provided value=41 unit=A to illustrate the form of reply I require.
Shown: value=60 unit=A
